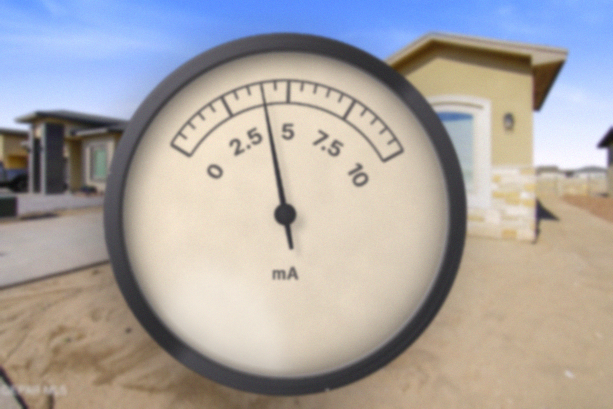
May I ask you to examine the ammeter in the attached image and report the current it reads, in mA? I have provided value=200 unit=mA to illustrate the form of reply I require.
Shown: value=4 unit=mA
